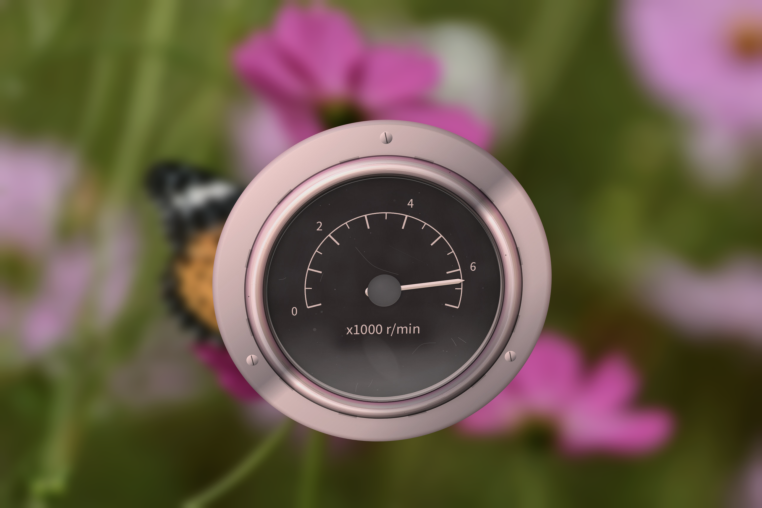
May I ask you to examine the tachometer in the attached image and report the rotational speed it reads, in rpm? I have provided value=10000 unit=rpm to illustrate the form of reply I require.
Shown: value=6250 unit=rpm
